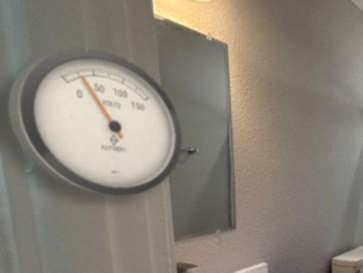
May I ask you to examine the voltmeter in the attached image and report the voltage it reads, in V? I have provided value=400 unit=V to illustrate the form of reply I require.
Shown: value=25 unit=V
